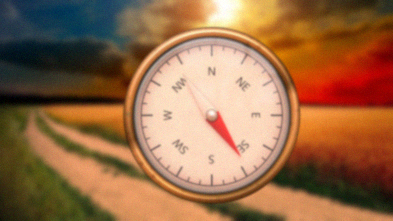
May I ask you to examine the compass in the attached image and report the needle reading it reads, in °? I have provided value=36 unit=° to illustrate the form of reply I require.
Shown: value=145 unit=°
